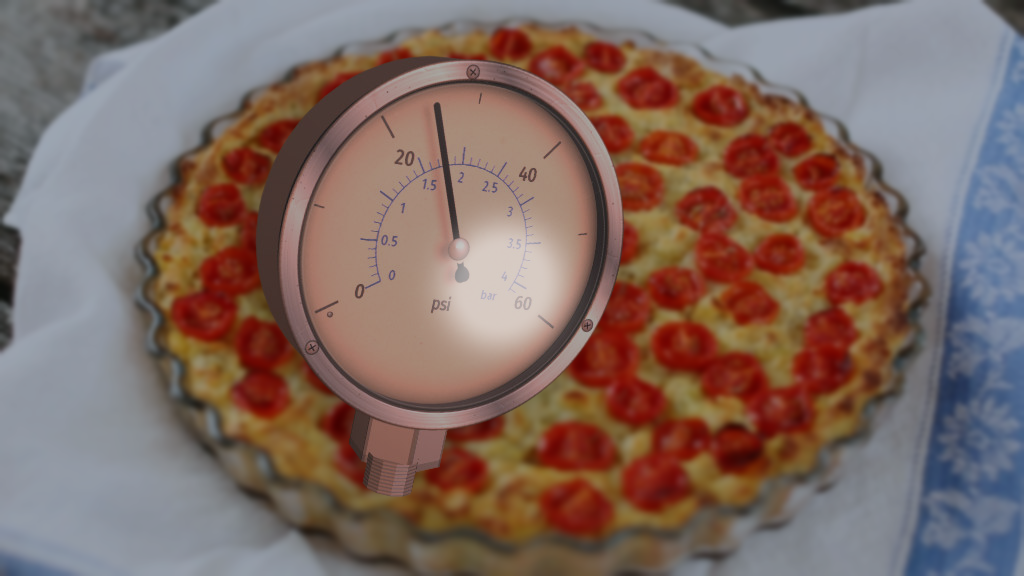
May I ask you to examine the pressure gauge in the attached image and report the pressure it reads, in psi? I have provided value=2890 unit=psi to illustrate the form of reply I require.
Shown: value=25 unit=psi
